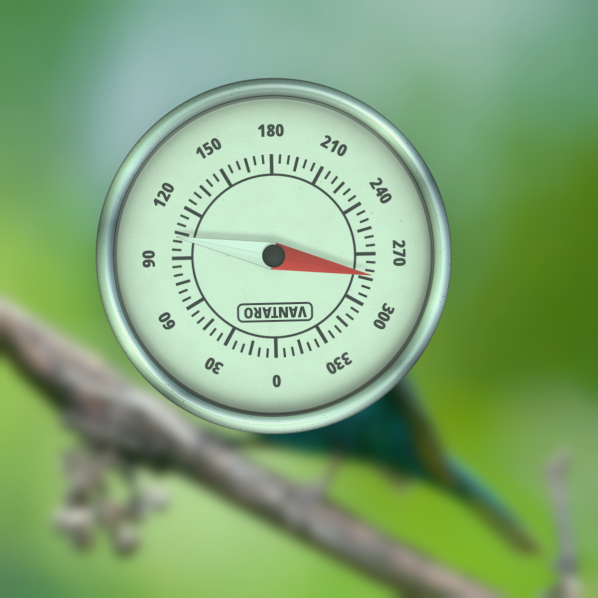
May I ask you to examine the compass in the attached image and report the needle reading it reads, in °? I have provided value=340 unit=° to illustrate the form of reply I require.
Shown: value=282.5 unit=°
